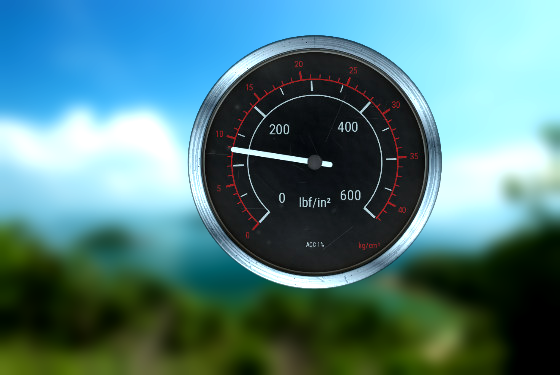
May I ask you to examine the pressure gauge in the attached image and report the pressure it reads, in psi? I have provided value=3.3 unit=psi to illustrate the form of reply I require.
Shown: value=125 unit=psi
